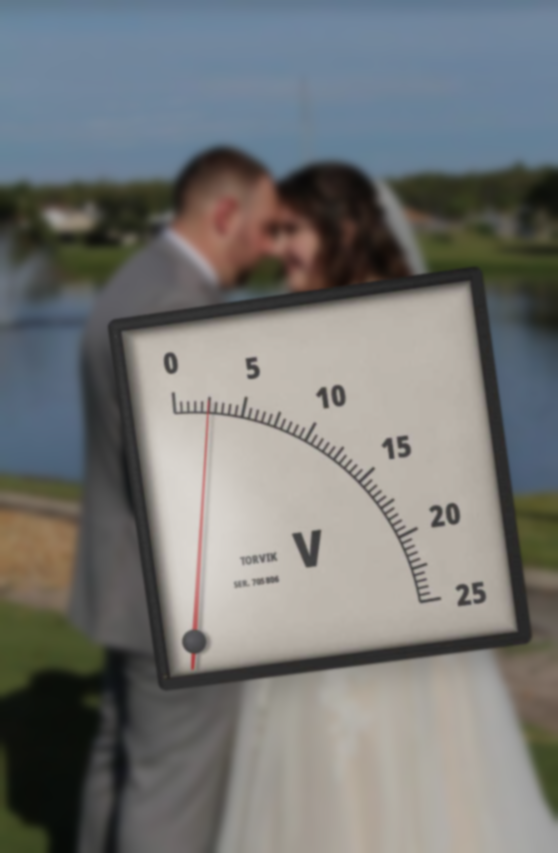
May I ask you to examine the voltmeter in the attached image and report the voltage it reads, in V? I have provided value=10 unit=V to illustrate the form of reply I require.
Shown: value=2.5 unit=V
